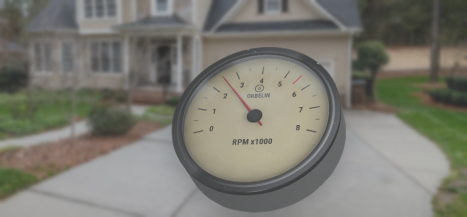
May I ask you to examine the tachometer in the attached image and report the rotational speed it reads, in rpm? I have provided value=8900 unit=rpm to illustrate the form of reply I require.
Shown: value=2500 unit=rpm
